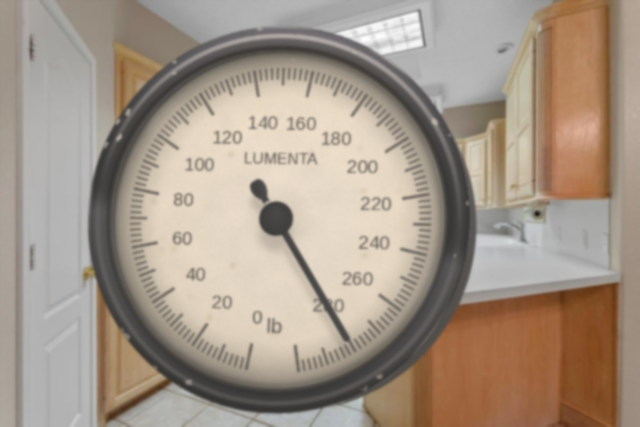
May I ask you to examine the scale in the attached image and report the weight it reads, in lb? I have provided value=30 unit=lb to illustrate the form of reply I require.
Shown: value=280 unit=lb
